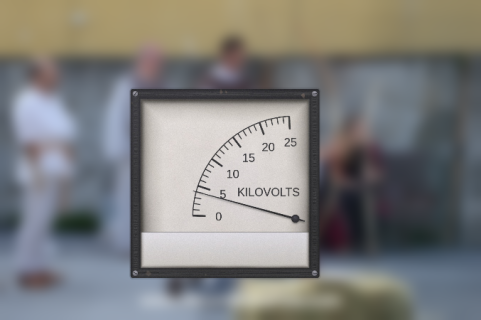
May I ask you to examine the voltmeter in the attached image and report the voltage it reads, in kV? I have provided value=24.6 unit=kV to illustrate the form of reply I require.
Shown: value=4 unit=kV
